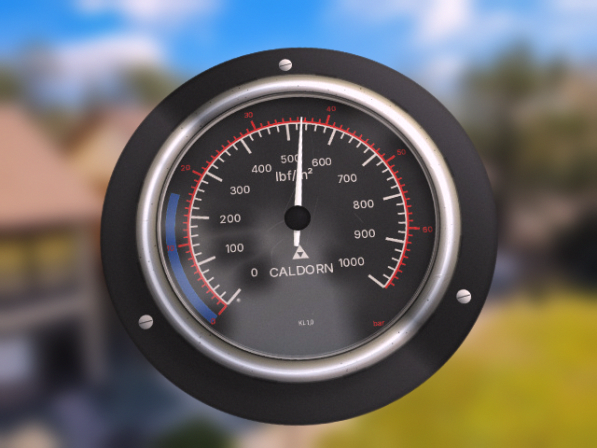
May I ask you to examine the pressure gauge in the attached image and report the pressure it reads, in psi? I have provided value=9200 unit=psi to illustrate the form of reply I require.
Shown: value=530 unit=psi
